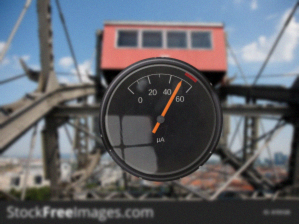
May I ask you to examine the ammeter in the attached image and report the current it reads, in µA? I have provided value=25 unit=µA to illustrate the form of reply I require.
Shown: value=50 unit=µA
